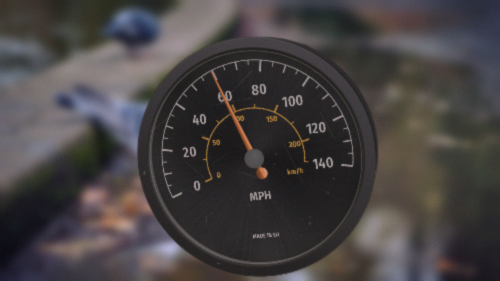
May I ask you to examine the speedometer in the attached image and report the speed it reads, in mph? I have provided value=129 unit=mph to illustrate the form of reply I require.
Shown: value=60 unit=mph
